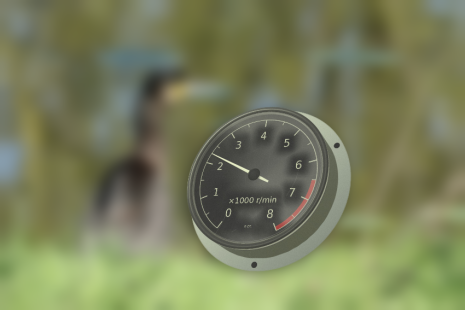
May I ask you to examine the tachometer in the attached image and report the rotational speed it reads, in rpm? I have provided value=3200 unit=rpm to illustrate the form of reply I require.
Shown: value=2250 unit=rpm
